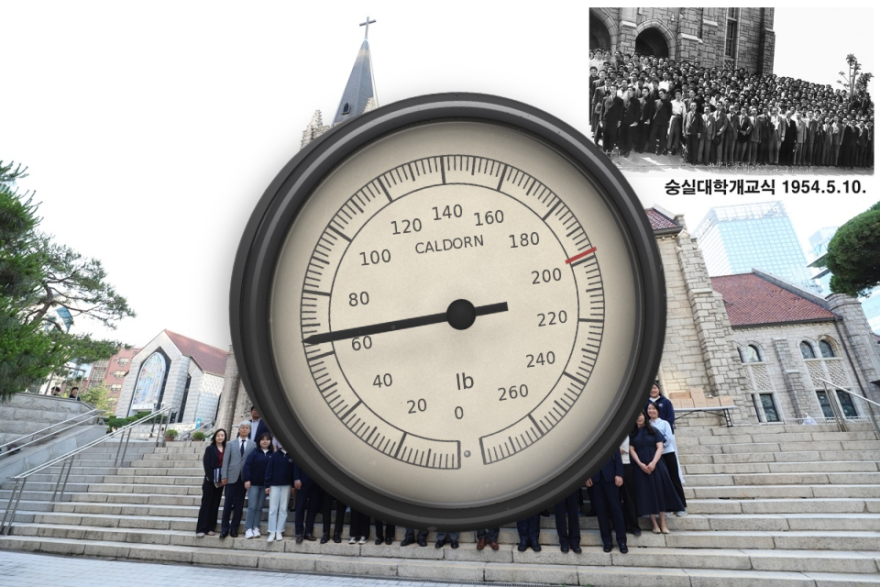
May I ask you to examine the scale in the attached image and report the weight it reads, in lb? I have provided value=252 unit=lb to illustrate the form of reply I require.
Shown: value=66 unit=lb
